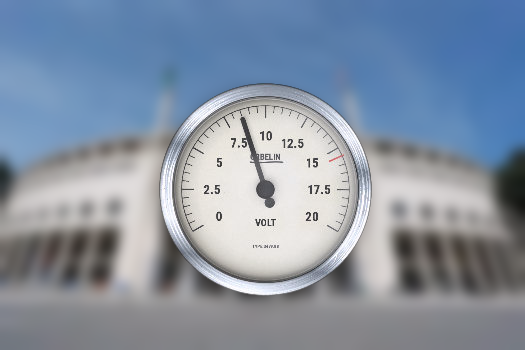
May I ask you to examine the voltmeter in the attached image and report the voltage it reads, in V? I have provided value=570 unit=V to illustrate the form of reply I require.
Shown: value=8.5 unit=V
